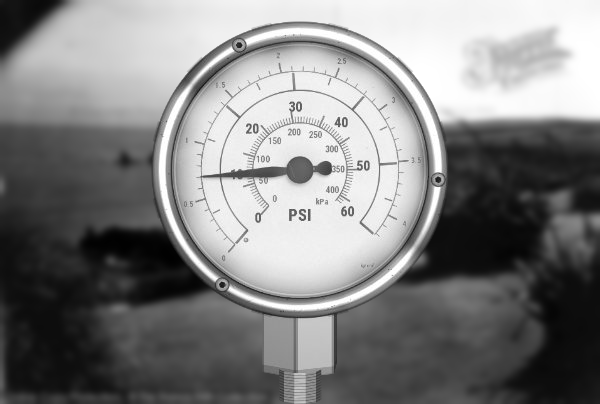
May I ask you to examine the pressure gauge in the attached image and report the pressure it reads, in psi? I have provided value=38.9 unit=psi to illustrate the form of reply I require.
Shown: value=10 unit=psi
